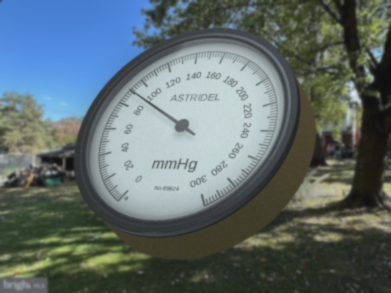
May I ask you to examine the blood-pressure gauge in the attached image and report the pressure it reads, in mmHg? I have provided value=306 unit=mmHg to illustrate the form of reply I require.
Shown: value=90 unit=mmHg
